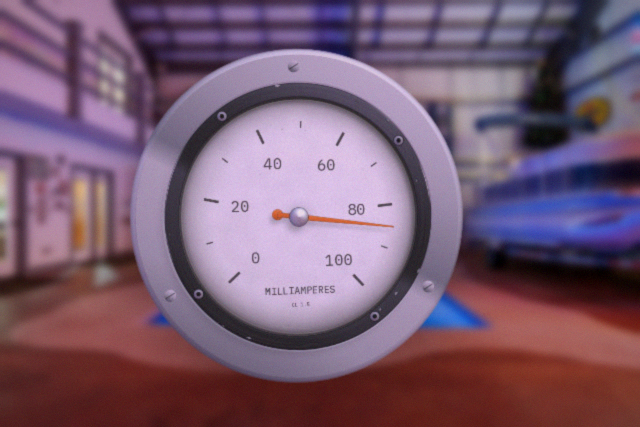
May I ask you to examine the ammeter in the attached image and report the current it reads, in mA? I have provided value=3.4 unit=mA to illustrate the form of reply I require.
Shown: value=85 unit=mA
